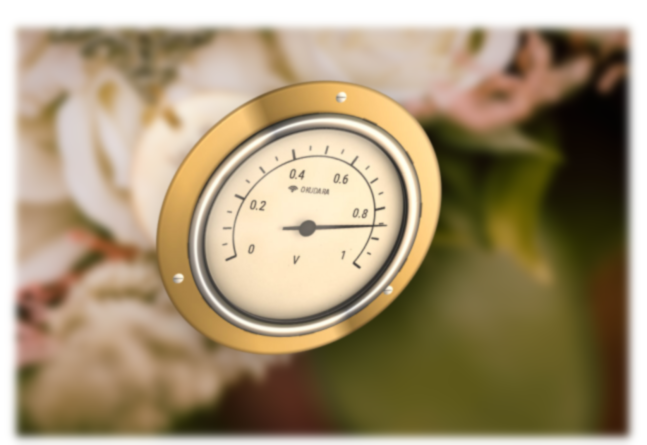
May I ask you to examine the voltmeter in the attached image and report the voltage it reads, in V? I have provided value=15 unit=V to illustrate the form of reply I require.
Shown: value=0.85 unit=V
